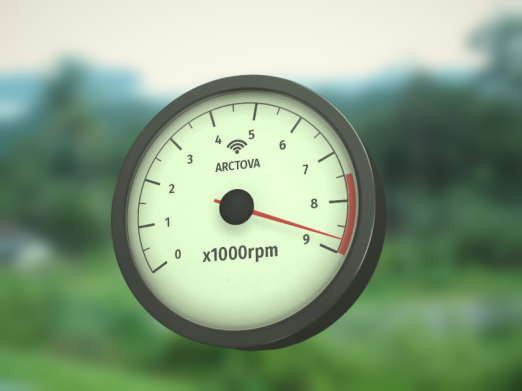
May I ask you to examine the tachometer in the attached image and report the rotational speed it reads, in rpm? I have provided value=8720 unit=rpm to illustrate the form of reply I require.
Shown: value=8750 unit=rpm
